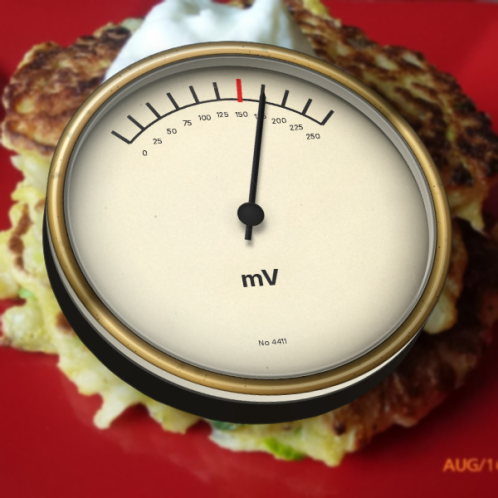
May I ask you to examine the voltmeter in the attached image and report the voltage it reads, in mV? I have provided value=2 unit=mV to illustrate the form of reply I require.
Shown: value=175 unit=mV
